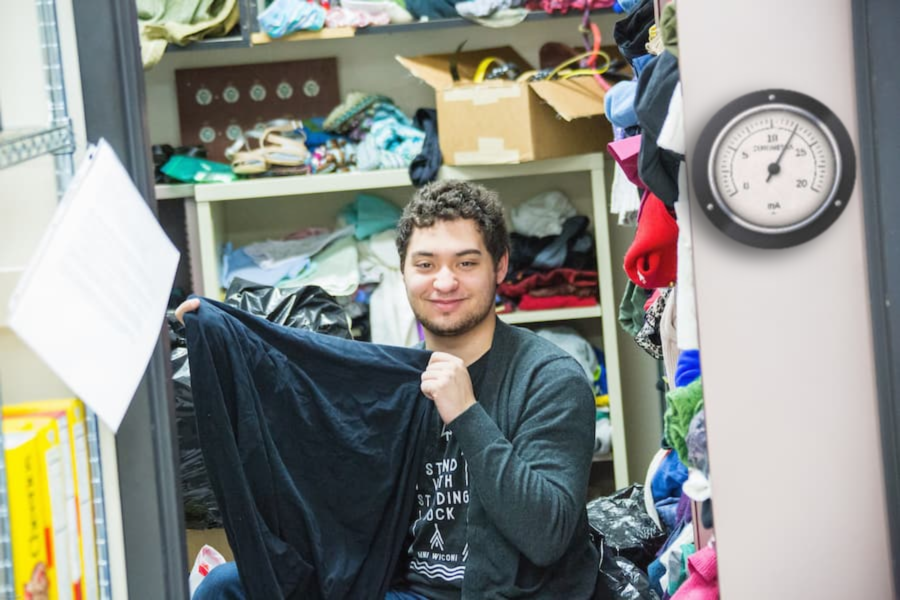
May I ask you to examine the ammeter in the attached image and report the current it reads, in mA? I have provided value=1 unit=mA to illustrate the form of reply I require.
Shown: value=12.5 unit=mA
